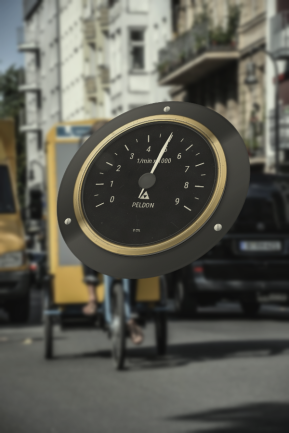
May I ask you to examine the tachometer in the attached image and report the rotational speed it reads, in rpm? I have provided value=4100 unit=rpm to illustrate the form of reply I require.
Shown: value=5000 unit=rpm
